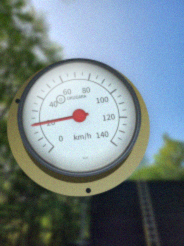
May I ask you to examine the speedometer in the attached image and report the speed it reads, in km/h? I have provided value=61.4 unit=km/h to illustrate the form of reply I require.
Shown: value=20 unit=km/h
